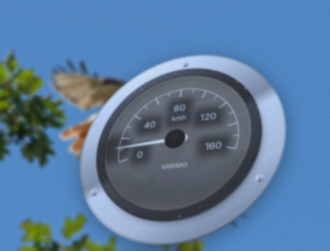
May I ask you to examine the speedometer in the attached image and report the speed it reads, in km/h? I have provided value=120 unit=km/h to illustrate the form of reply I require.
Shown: value=10 unit=km/h
